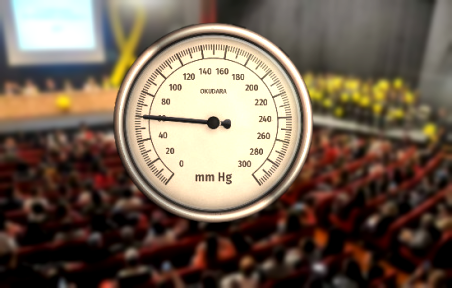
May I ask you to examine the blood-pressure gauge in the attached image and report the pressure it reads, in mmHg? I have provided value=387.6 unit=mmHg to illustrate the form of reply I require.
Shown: value=60 unit=mmHg
